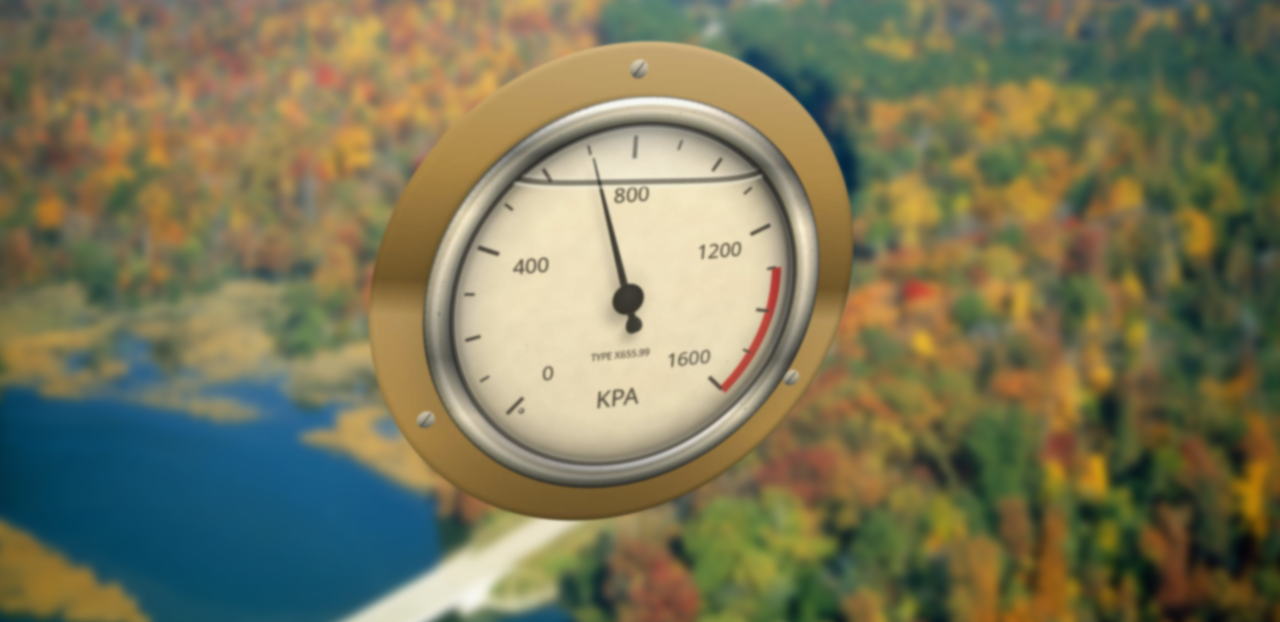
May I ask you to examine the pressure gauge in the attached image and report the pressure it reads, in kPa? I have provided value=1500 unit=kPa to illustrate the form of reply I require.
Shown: value=700 unit=kPa
